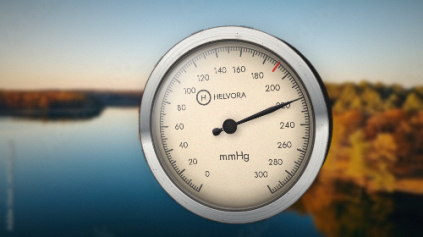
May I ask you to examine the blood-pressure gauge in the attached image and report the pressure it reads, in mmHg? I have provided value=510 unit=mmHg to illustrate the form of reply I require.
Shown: value=220 unit=mmHg
